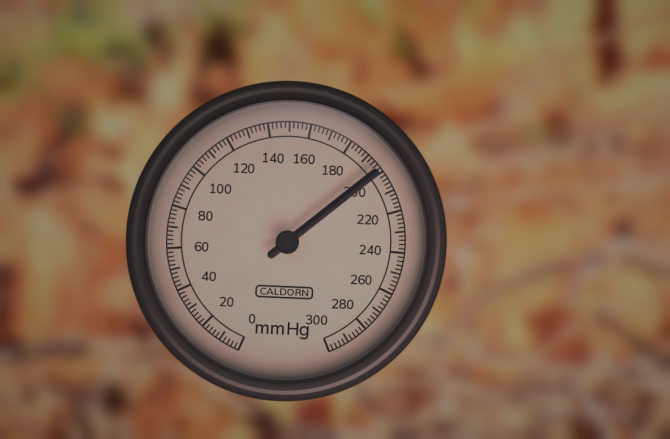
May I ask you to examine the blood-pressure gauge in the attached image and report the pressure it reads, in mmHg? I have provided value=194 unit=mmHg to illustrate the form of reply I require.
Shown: value=198 unit=mmHg
